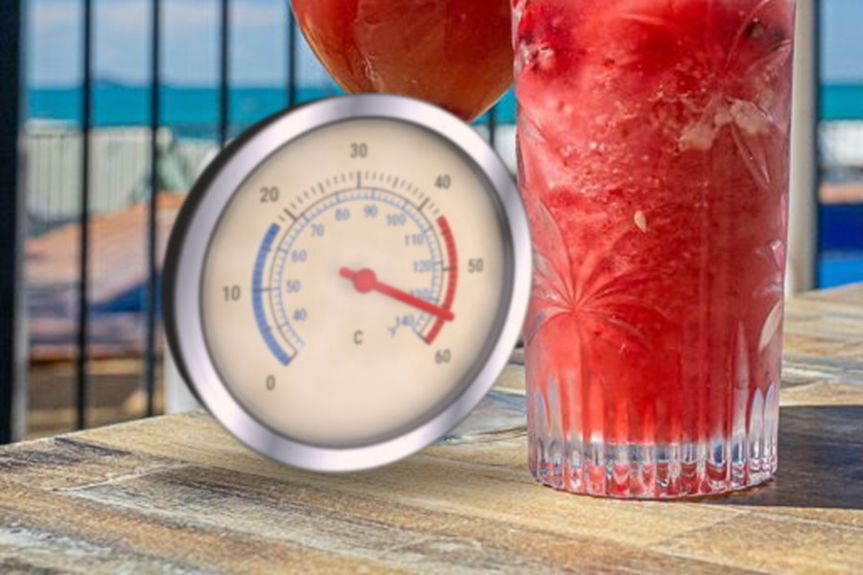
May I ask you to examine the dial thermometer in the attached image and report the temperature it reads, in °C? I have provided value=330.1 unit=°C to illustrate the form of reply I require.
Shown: value=56 unit=°C
